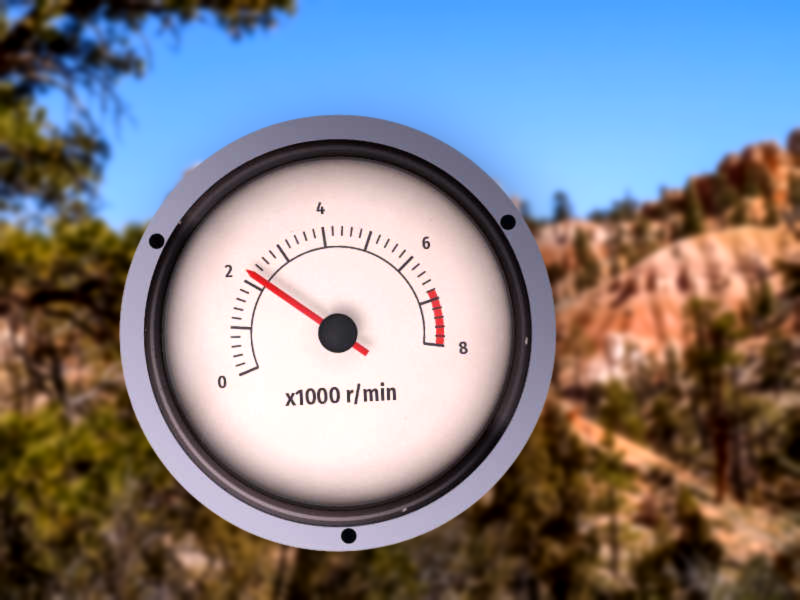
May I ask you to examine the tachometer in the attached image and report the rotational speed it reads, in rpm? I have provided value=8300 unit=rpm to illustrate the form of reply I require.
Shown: value=2200 unit=rpm
